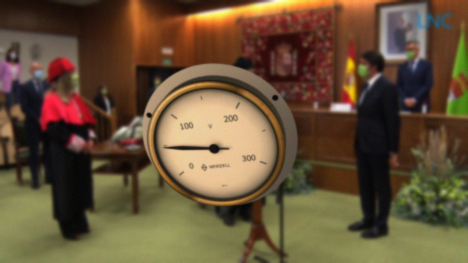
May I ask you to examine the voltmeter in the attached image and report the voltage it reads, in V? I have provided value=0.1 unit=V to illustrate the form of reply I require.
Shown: value=50 unit=V
